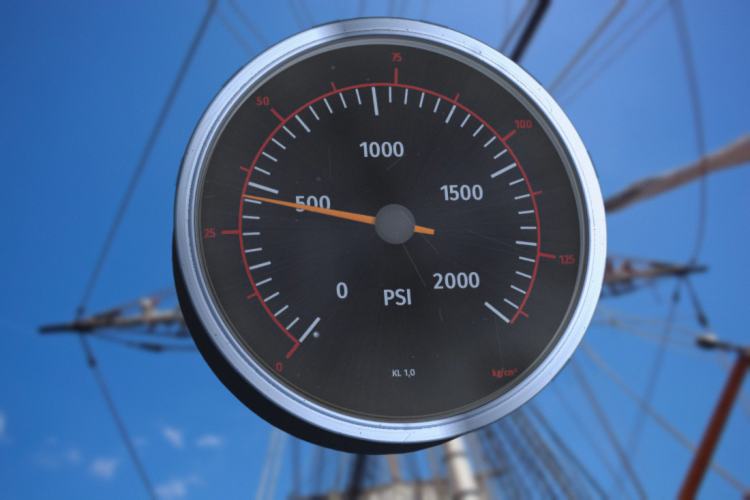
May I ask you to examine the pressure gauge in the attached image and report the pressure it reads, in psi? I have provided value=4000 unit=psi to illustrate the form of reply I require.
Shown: value=450 unit=psi
